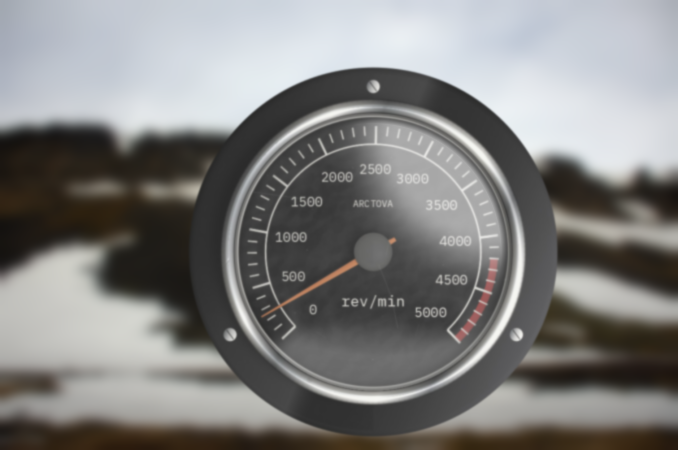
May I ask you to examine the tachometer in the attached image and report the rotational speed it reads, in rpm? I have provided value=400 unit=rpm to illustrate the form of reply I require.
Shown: value=250 unit=rpm
